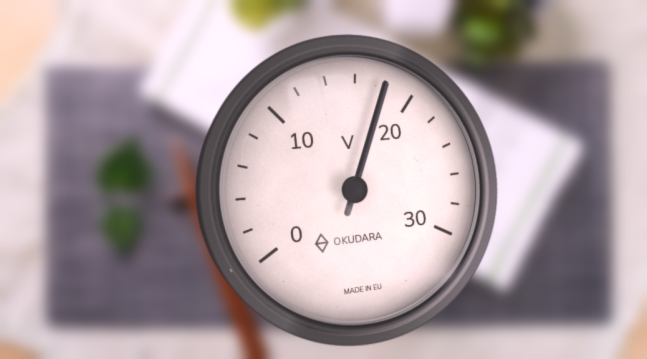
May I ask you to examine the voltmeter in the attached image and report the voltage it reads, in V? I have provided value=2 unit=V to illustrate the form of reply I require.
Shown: value=18 unit=V
